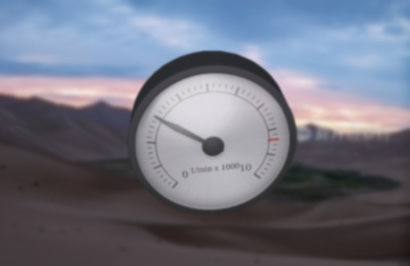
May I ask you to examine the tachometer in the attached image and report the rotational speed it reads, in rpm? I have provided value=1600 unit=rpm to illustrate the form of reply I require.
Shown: value=3000 unit=rpm
